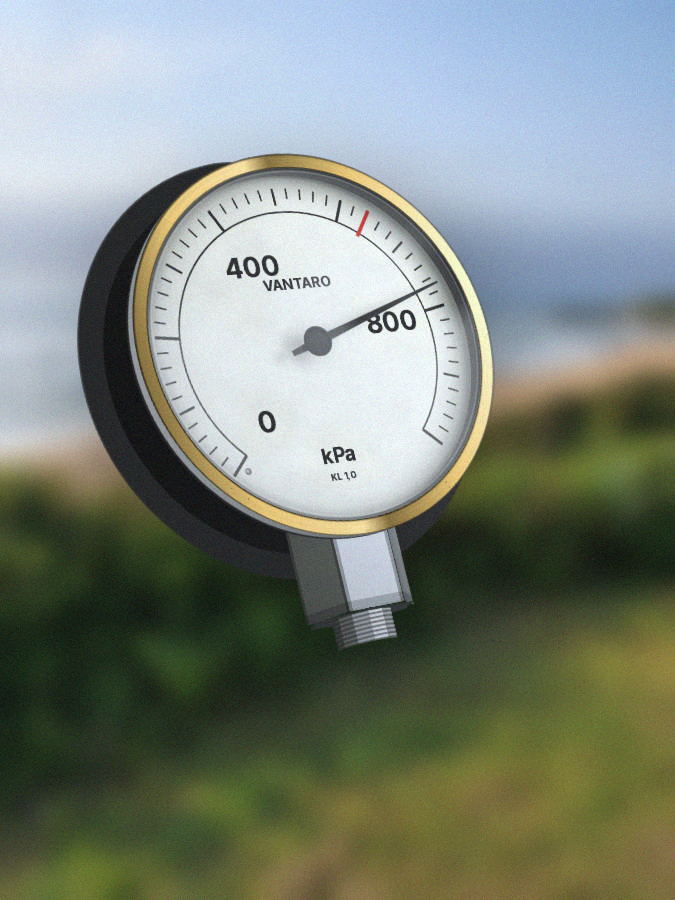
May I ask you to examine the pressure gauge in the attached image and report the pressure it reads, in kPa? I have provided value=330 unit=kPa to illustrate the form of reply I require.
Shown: value=770 unit=kPa
